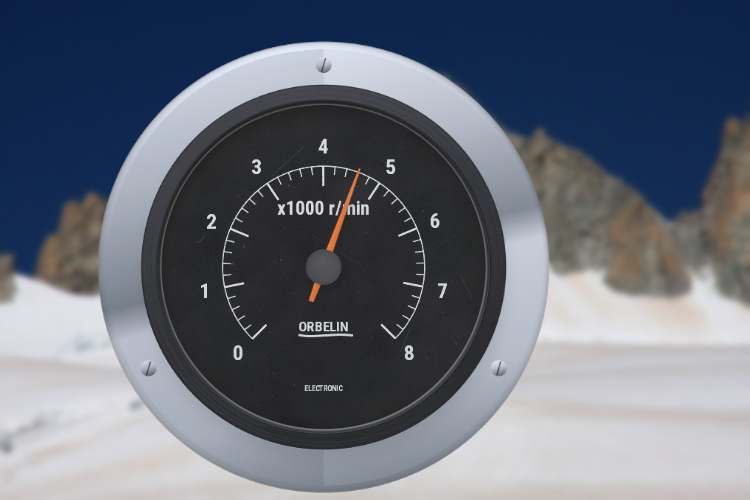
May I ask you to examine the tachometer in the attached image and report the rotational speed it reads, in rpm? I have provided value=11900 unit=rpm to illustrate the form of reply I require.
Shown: value=4600 unit=rpm
